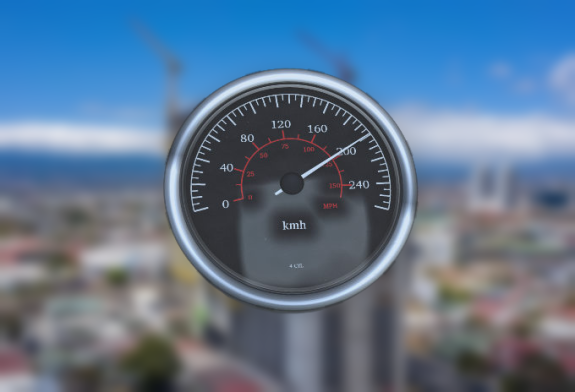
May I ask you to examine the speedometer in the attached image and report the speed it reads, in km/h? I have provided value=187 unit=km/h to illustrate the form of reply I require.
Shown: value=200 unit=km/h
